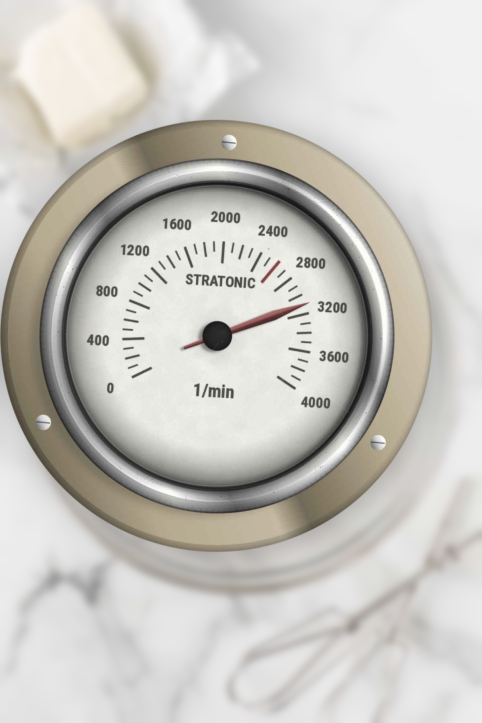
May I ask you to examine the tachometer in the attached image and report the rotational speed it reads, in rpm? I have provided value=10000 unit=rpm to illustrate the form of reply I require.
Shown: value=3100 unit=rpm
